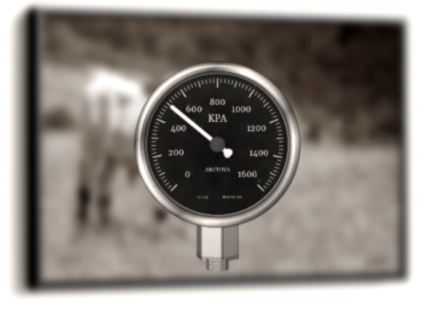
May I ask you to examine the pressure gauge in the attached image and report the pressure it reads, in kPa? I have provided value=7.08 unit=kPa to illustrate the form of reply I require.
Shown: value=500 unit=kPa
